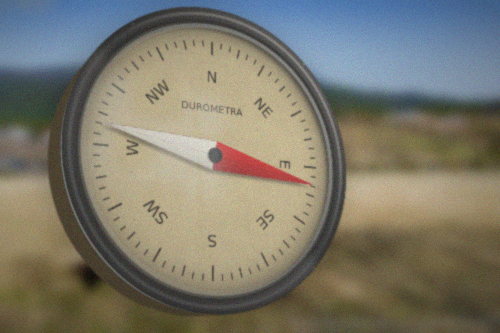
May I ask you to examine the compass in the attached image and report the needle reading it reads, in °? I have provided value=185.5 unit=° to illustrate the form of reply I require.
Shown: value=100 unit=°
